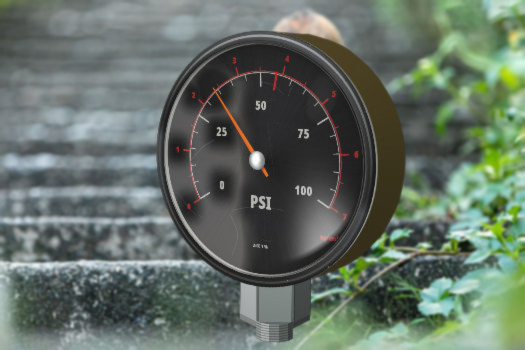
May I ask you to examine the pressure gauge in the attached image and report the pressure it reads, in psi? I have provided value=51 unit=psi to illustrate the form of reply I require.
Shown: value=35 unit=psi
